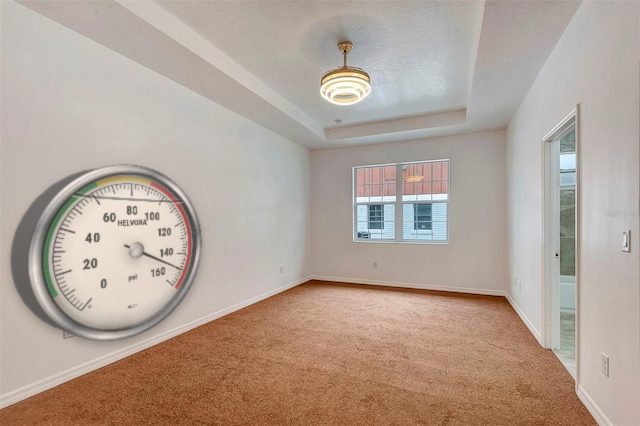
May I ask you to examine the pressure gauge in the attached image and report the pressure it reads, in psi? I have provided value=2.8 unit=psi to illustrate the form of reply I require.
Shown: value=150 unit=psi
